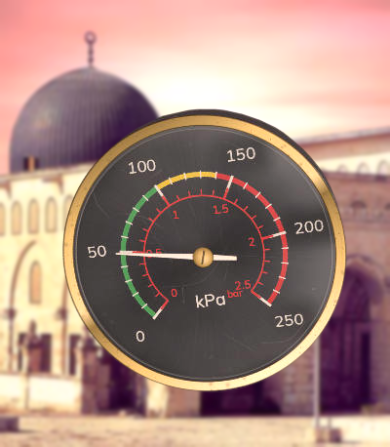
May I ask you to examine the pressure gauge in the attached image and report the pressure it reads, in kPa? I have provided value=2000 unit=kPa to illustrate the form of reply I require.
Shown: value=50 unit=kPa
